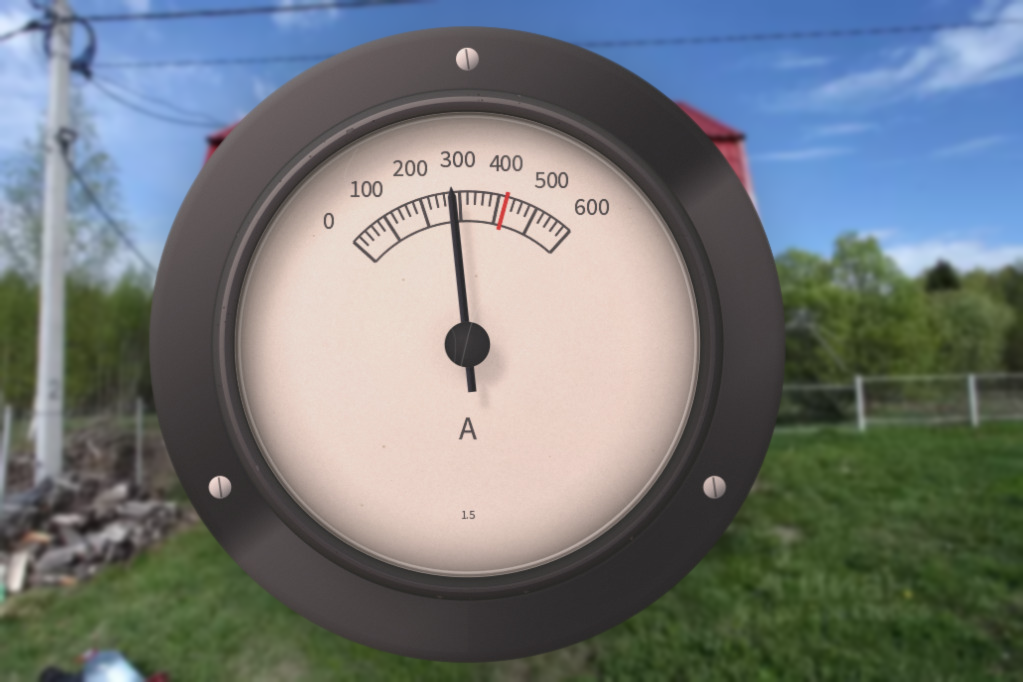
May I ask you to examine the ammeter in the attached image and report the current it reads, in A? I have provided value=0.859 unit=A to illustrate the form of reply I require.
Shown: value=280 unit=A
